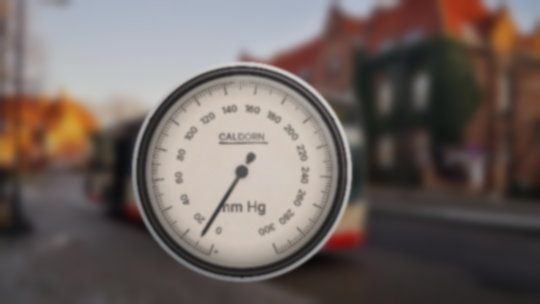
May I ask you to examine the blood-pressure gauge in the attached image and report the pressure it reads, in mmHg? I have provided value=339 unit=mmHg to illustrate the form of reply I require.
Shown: value=10 unit=mmHg
